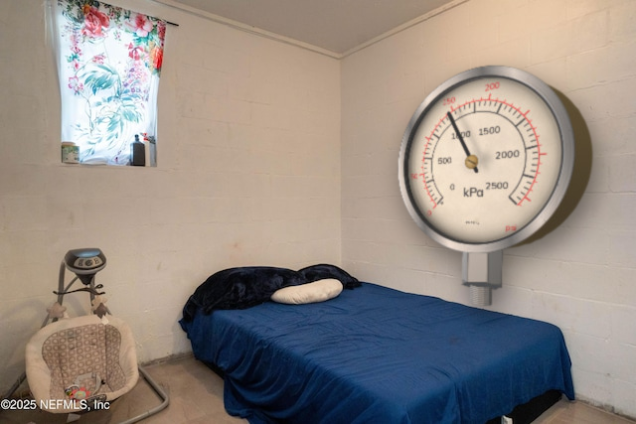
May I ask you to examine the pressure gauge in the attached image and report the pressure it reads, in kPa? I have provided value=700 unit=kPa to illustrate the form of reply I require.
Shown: value=1000 unit=kPa
